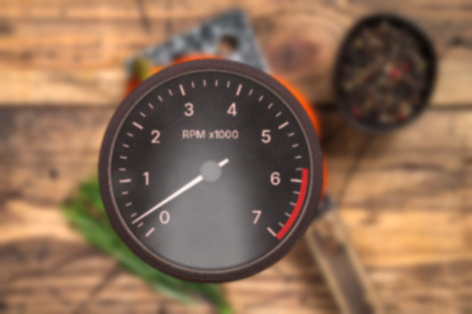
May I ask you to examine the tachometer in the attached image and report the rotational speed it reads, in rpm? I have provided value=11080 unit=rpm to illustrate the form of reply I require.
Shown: value=300 unit=rpm
